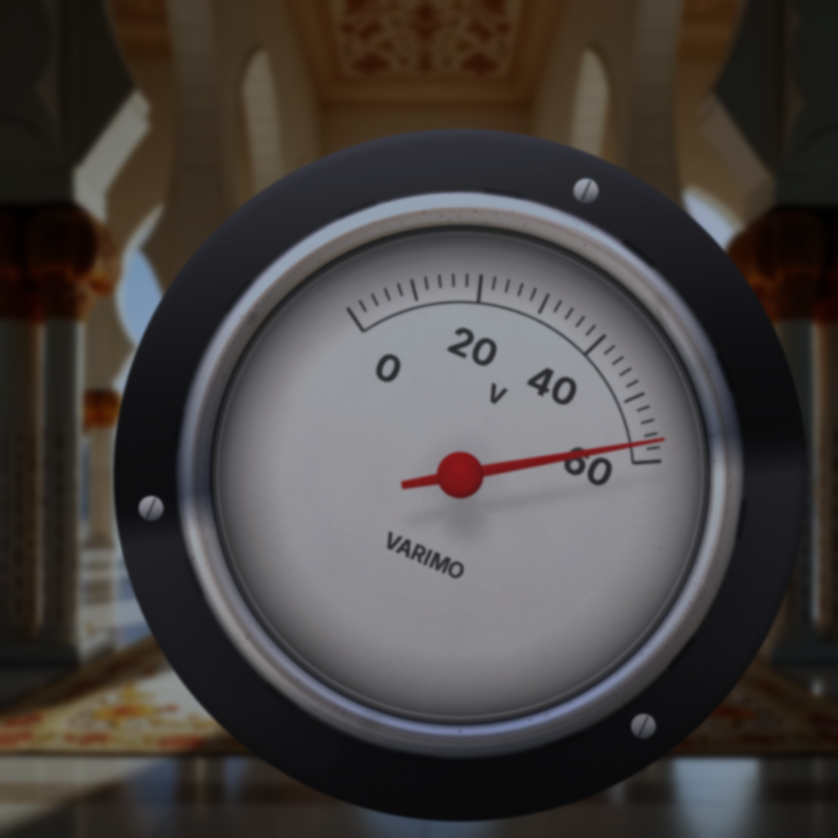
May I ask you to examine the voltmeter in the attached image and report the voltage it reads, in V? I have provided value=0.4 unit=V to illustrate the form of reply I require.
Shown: value=57 unit=V
